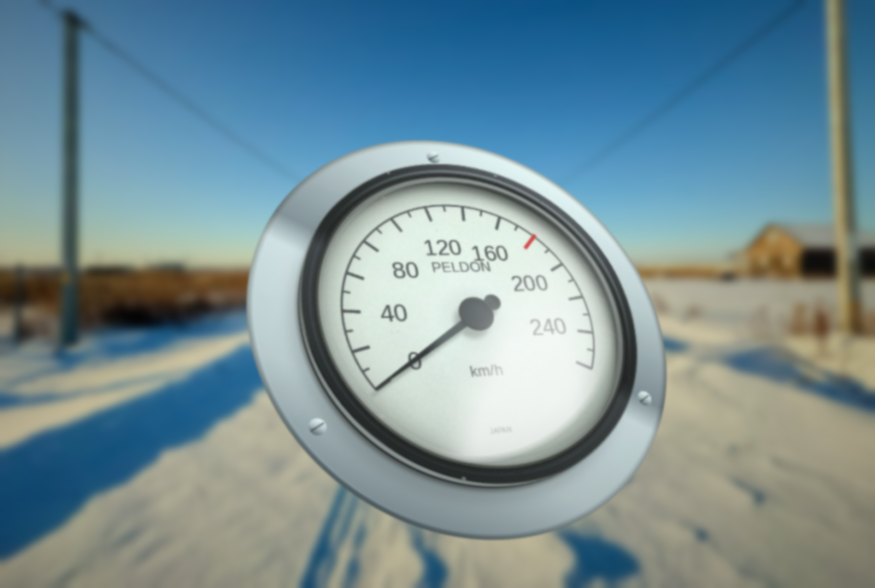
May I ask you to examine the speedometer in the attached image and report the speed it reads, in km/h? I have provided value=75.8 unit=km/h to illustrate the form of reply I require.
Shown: value=0 unit=km/h
